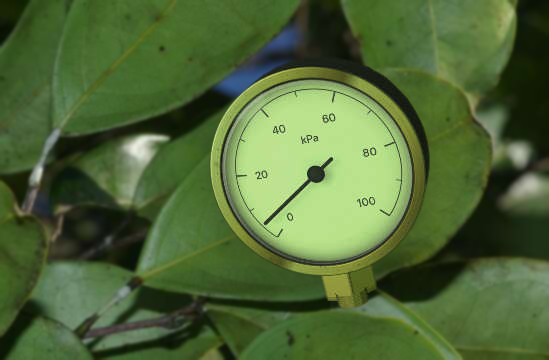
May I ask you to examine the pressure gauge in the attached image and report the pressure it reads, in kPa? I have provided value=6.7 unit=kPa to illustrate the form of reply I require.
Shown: value=5 unit=kPa
